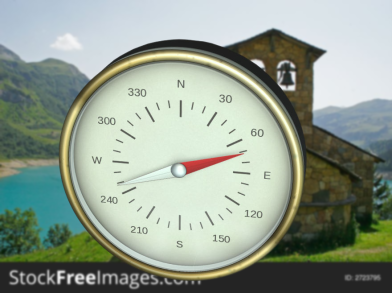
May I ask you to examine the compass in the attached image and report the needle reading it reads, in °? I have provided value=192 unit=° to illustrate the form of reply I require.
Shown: value=70 unit=°
